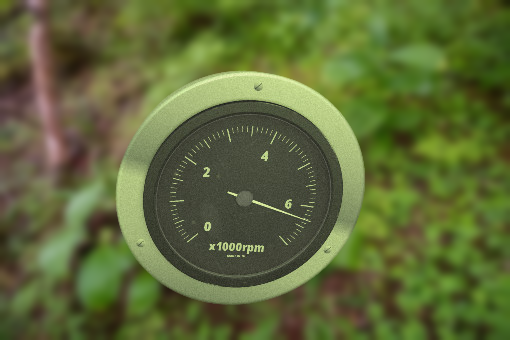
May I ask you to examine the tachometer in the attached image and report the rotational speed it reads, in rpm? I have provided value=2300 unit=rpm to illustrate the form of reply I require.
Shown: value=6300 unit=rpm
